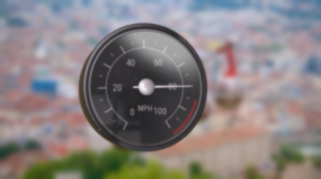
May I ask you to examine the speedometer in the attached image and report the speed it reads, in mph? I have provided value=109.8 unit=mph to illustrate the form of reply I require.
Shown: value=80 unit=mph
